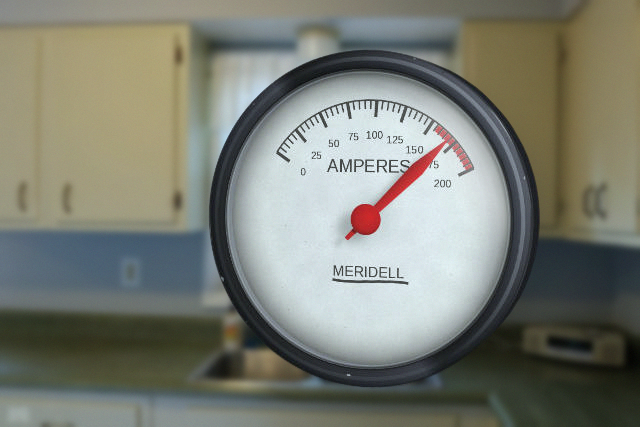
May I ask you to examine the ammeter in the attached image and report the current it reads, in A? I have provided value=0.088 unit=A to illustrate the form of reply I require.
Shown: value=170 unit=A
